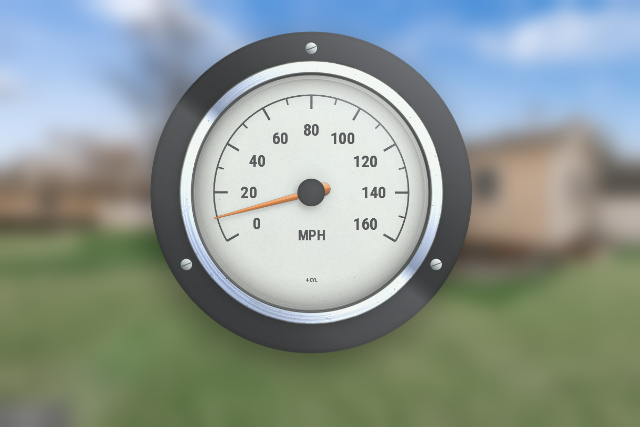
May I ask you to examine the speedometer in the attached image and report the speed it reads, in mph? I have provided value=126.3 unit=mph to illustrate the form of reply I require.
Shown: value=10 unit=mph
